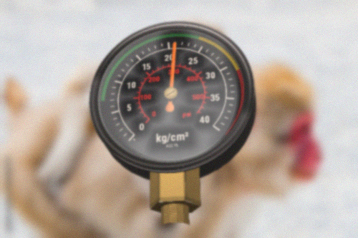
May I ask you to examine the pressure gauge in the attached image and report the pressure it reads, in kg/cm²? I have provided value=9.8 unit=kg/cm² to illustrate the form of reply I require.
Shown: value=21 unit=kg/cm²
